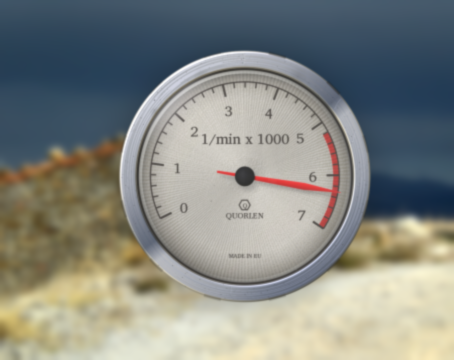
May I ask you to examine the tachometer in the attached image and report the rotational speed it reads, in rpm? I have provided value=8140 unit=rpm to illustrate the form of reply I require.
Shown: value=6300 unit=rpm
